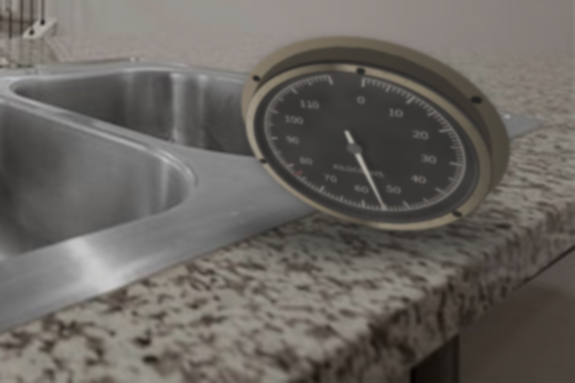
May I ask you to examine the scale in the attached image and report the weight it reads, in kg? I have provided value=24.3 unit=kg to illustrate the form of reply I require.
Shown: value=55 unit=kg
